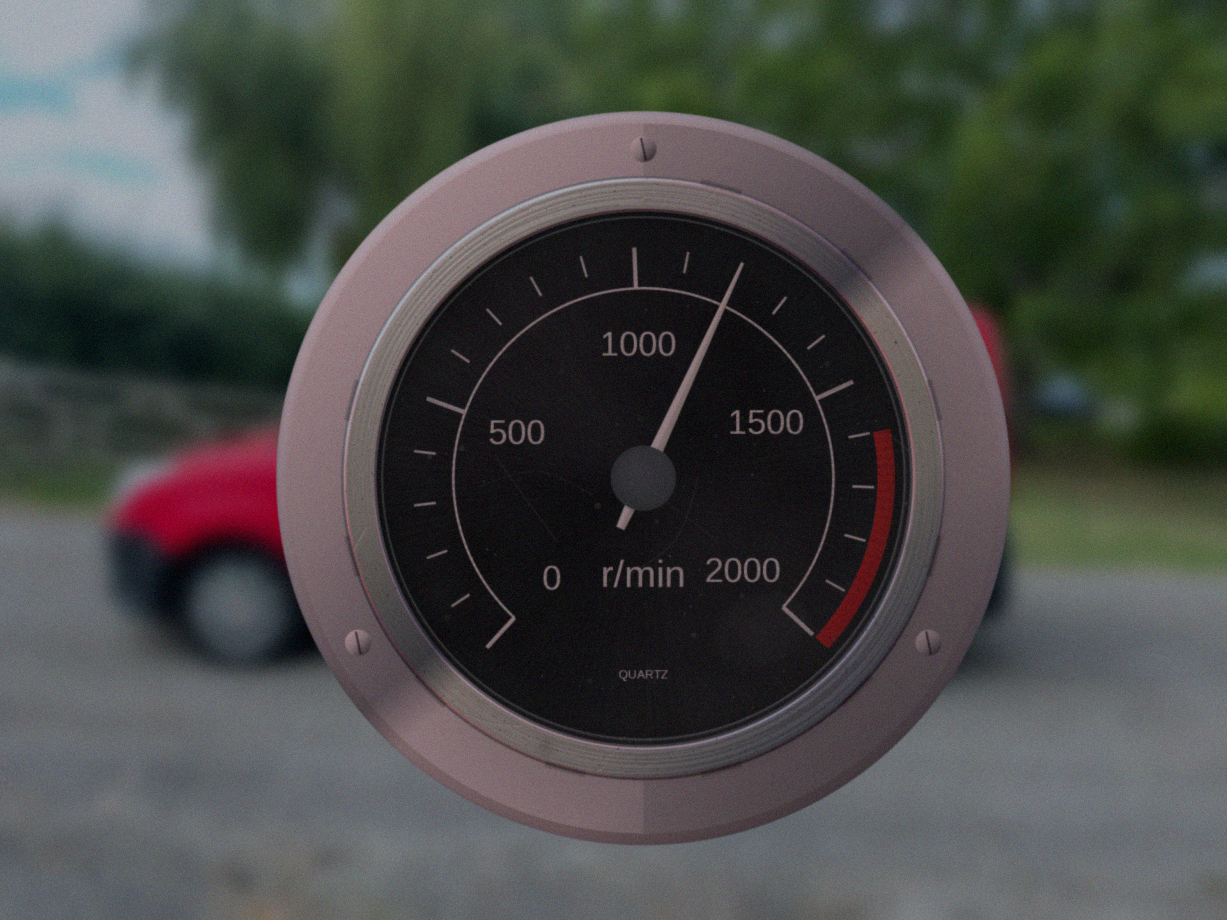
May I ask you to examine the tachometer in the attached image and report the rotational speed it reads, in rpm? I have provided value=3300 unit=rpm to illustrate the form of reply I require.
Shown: value=1200 unit=rpm
